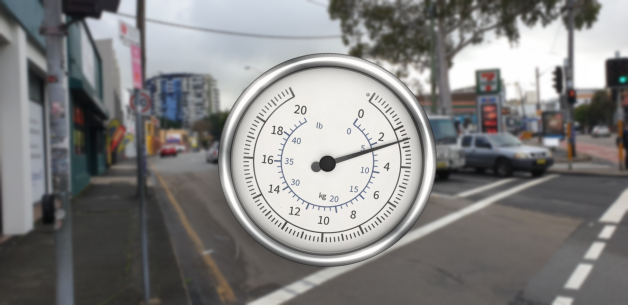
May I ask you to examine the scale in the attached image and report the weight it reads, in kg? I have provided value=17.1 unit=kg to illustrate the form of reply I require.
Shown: value=2.6 unit=kg
